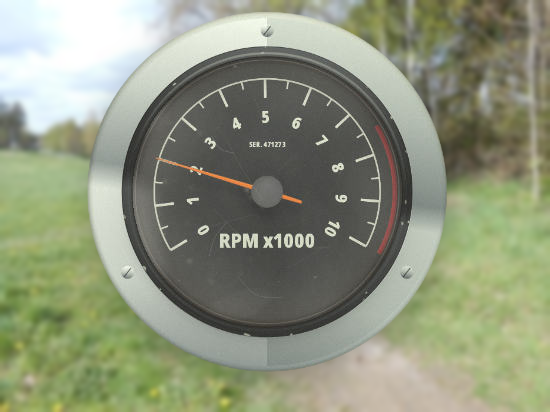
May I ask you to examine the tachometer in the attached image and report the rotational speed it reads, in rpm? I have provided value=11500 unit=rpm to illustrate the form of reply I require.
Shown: value=2000 unit=rpm
